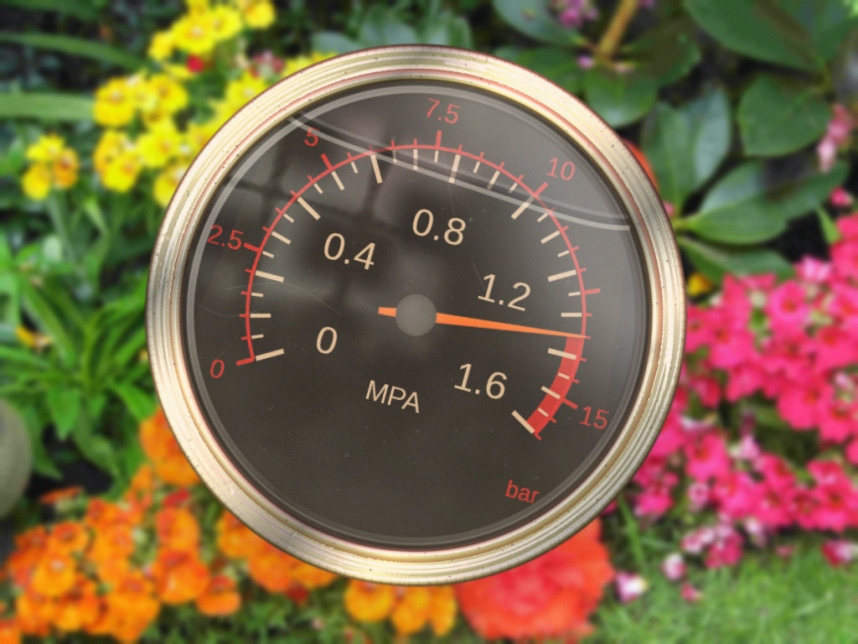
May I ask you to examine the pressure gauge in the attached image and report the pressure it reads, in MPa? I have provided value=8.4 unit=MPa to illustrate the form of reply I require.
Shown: value=1.35 unit=MPa
